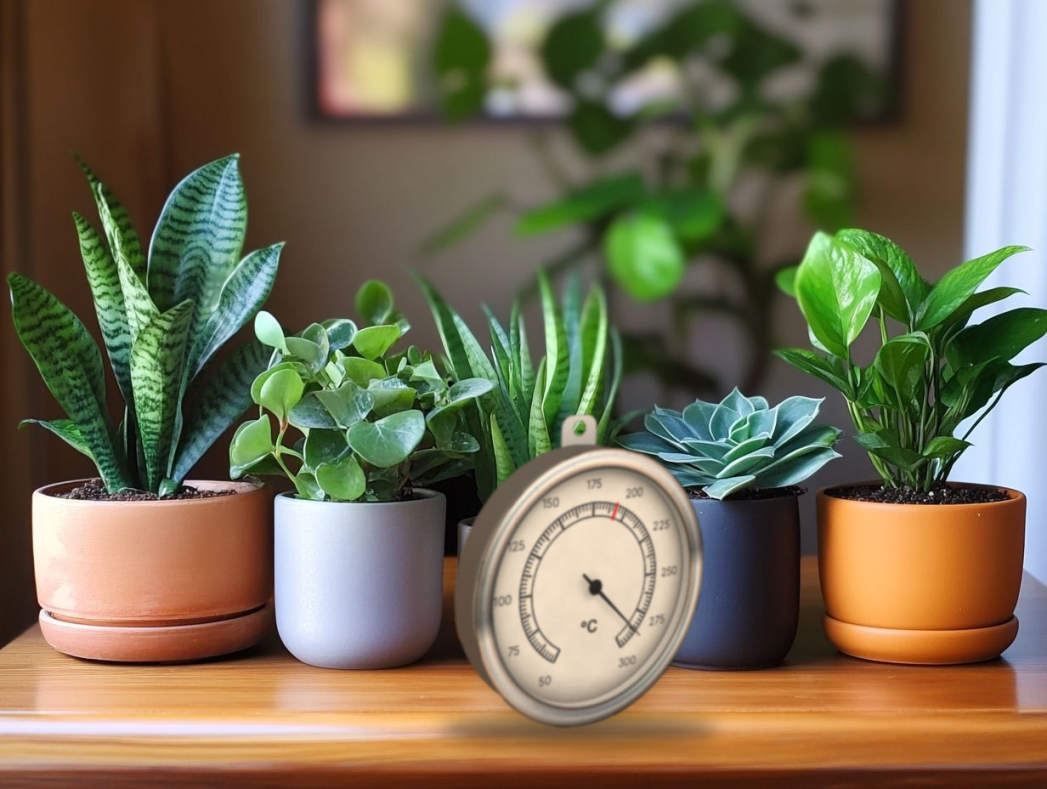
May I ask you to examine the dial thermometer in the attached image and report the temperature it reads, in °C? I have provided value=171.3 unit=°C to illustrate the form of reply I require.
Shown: value=287.5 unit=°C
